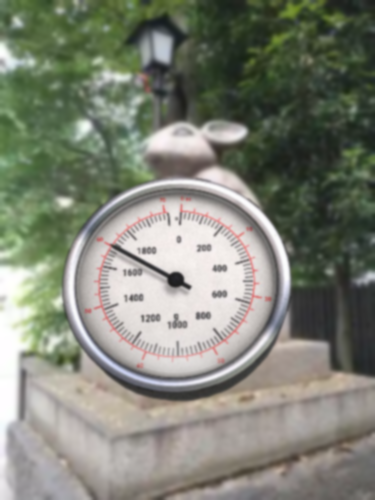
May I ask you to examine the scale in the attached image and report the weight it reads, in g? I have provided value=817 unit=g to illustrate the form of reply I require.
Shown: value=1700 unit=g
